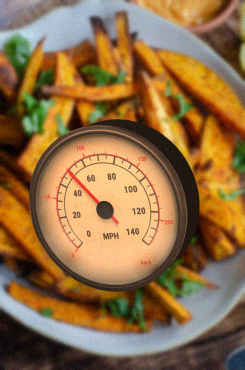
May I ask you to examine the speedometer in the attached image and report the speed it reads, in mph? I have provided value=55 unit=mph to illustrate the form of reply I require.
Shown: value=50 unit=mph
